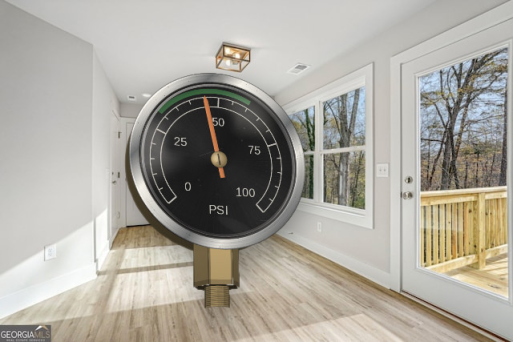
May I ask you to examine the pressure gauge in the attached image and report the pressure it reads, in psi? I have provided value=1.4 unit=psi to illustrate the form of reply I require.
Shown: value=45 unit=psi
